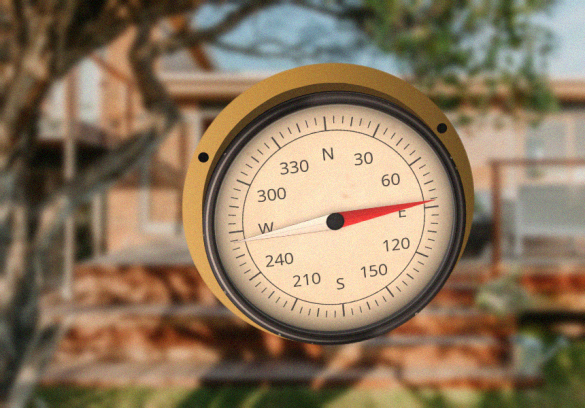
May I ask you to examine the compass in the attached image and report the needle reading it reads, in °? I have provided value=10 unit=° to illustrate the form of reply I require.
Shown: value=85 unit=°
